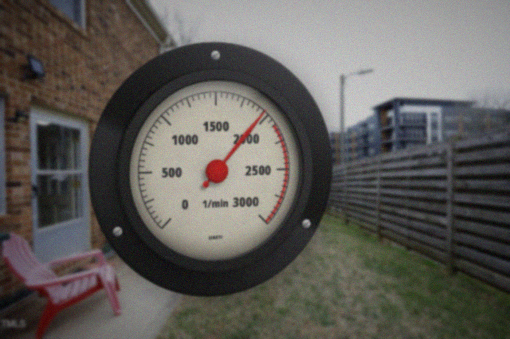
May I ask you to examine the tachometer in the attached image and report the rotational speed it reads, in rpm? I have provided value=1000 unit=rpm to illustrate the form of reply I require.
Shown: value=1950 unit=rpm
